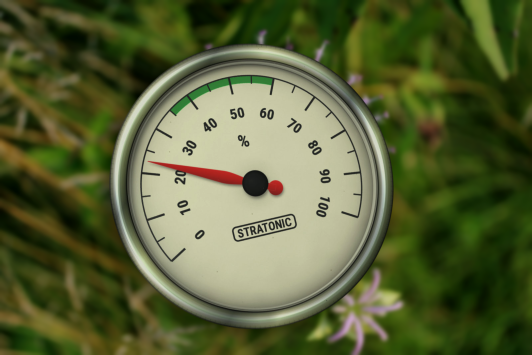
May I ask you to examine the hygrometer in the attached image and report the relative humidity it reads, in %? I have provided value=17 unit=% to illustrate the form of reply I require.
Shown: value=22.5 unit=%
